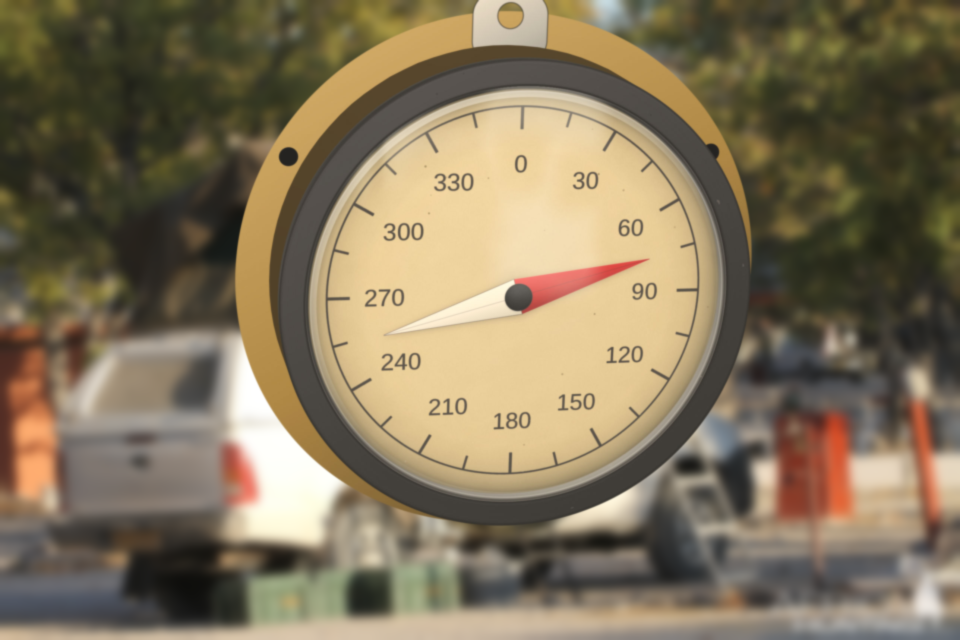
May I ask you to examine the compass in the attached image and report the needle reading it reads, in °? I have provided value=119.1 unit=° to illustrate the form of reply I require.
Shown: value=75 unit=°
